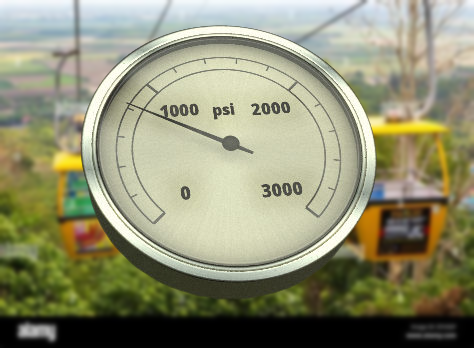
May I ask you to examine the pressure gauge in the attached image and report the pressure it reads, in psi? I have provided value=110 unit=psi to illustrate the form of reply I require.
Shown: value=800 unit=psi
